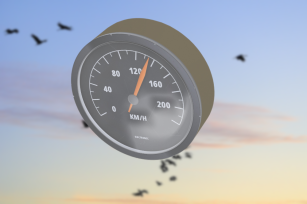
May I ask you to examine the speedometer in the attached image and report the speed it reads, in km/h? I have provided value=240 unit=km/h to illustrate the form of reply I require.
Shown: value=135 unit=km/h
